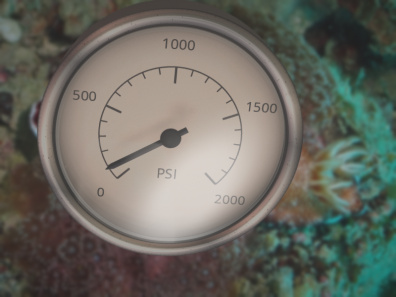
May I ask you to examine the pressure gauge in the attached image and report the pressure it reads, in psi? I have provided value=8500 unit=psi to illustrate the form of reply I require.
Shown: value=100 unit=psi
